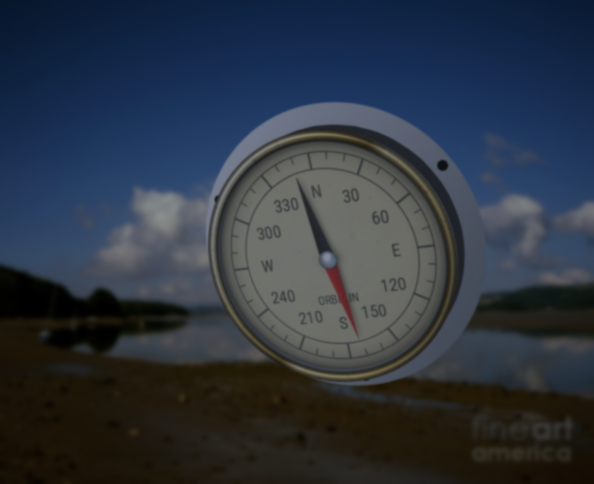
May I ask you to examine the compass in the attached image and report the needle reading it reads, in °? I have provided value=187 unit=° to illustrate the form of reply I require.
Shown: value=170 unit=°
